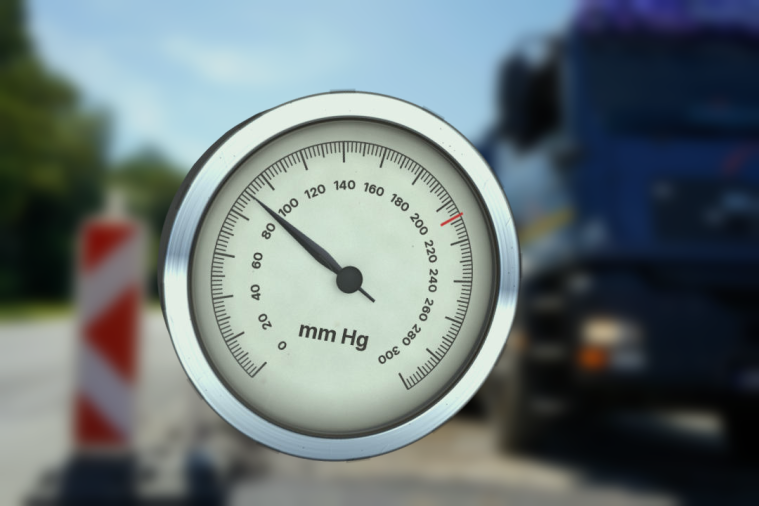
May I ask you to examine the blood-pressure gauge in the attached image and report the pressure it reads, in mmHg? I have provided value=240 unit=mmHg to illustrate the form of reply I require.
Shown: value=90 unit=mmHg
